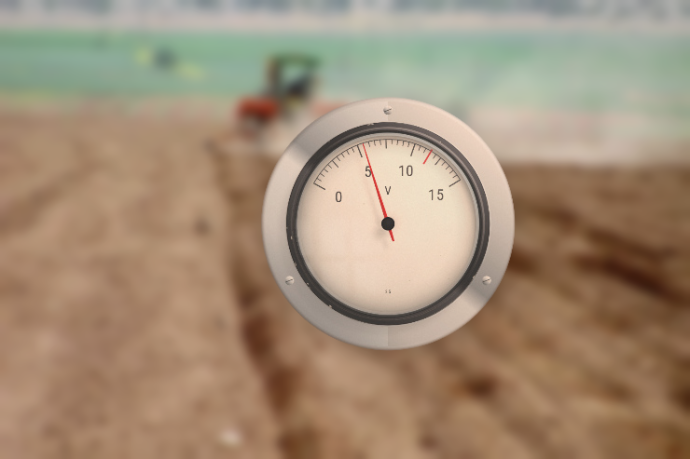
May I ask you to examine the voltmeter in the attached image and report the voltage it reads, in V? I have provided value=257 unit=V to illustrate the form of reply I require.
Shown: value=5.5 unit=V
